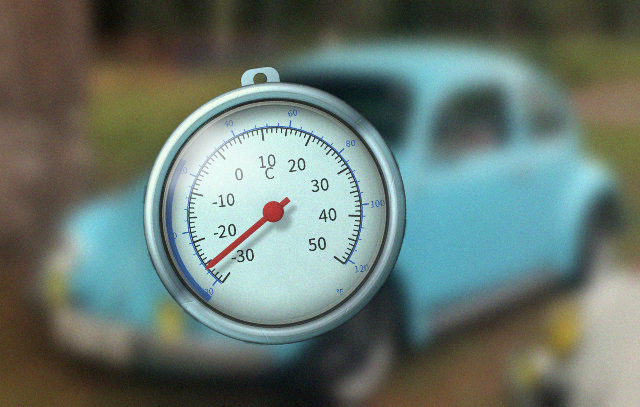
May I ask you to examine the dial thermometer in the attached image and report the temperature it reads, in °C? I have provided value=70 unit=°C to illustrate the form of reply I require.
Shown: value=-26 unit=°C
